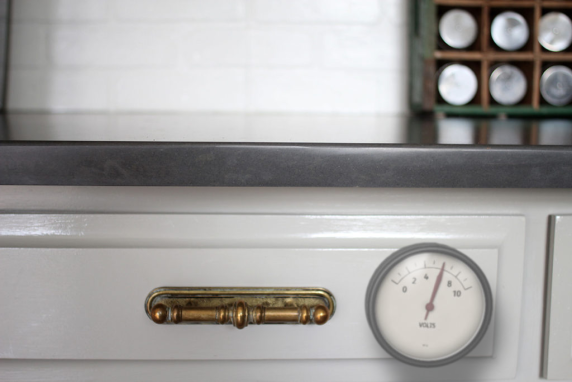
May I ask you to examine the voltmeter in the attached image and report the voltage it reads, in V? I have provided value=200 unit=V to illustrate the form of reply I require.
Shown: value=6 unit=V
